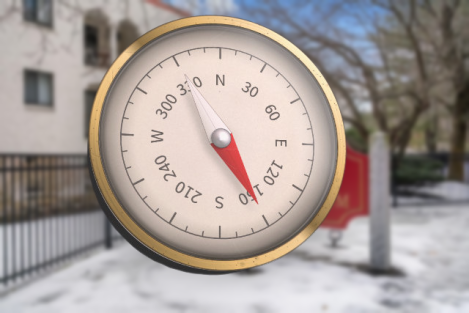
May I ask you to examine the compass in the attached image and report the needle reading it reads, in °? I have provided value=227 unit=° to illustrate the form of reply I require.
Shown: value=150 unit=°
